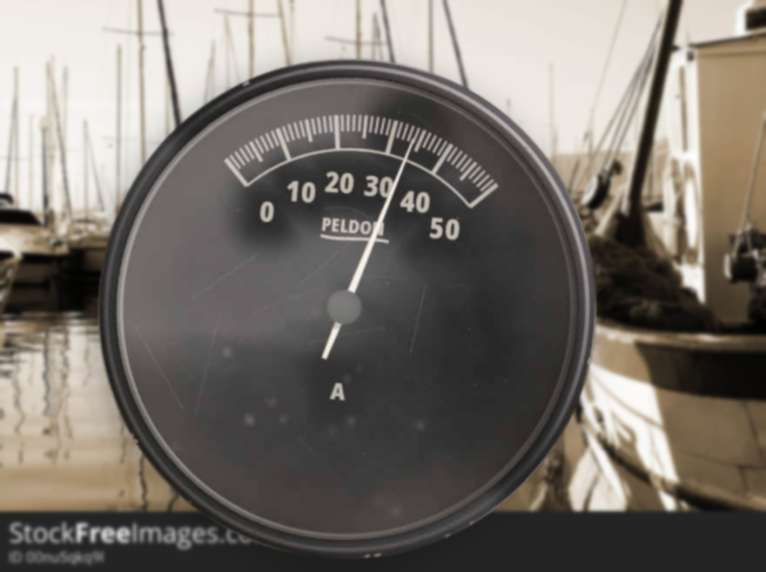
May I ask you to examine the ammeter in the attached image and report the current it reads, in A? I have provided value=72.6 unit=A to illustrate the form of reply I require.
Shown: value=34 unit=A
